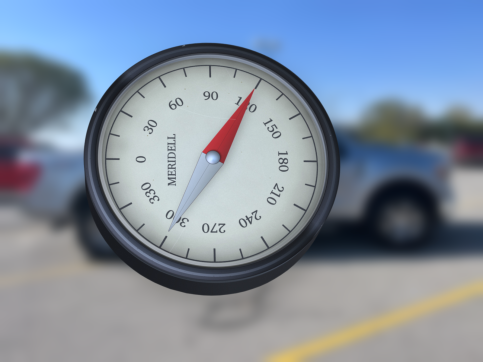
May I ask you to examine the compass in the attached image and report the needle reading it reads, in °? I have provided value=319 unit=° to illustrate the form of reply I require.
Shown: value=120 unit=°
